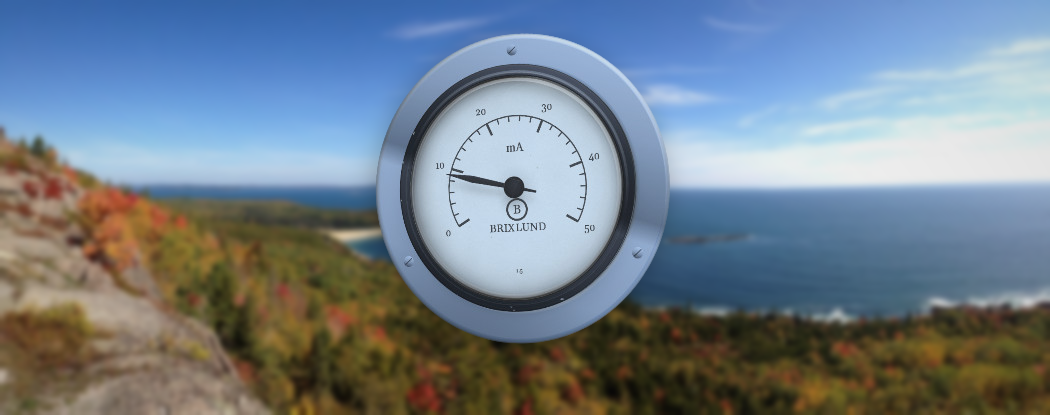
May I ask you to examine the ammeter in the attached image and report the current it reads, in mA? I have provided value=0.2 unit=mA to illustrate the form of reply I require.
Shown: value=9 unit=mA
